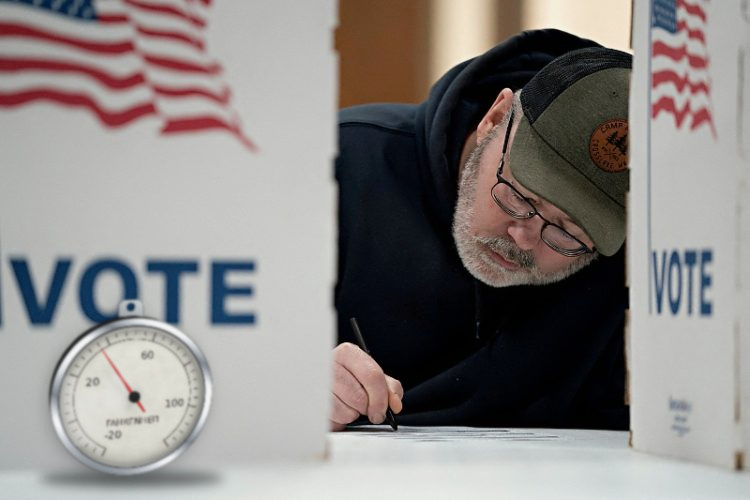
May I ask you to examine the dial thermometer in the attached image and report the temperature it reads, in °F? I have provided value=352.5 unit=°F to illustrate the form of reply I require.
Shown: value=36 unit=°F
